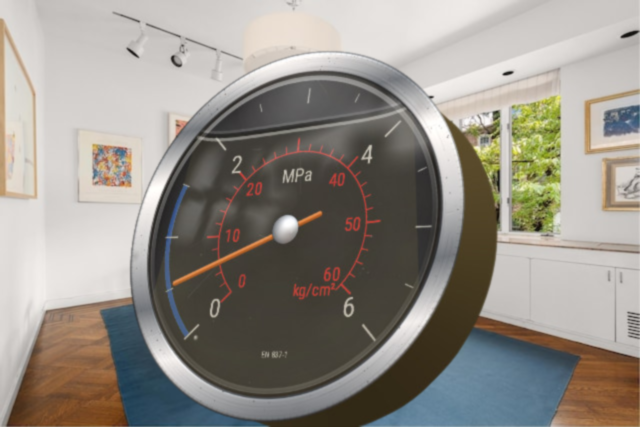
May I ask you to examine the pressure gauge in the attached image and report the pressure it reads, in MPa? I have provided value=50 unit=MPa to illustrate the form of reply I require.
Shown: value=0.5 unit=MPa
